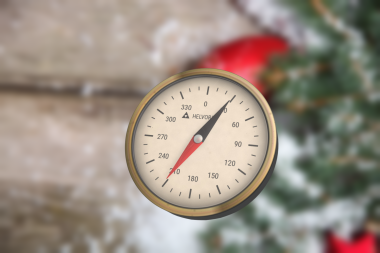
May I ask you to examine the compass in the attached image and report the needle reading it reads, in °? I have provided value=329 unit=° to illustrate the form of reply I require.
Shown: value=210 unit=°
